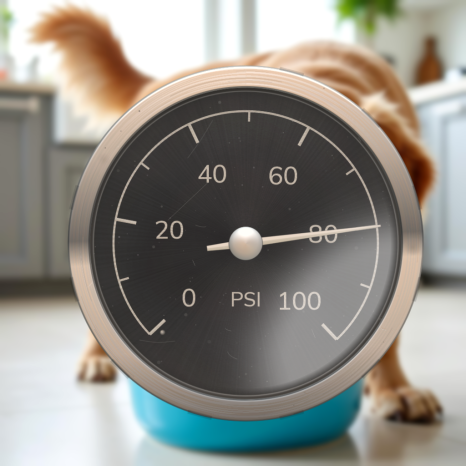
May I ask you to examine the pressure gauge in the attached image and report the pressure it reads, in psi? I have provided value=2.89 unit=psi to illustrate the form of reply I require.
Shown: value=80 unit=psi
